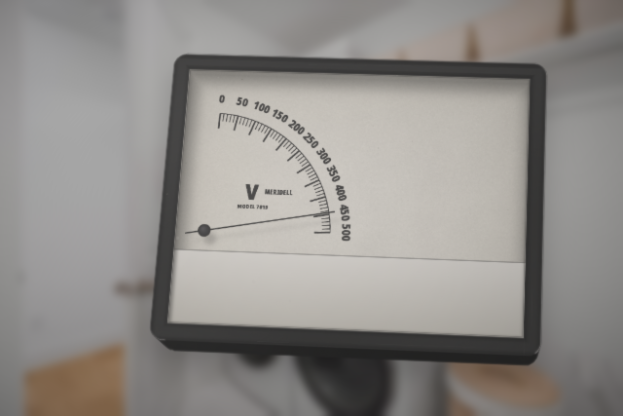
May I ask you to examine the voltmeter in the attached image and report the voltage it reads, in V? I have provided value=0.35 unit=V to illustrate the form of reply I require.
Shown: value=450 unit=V
